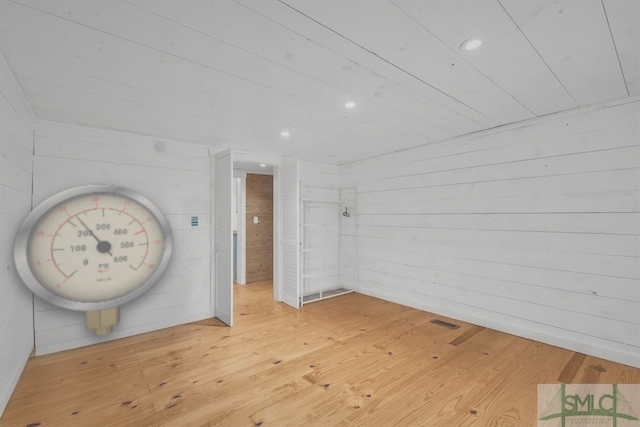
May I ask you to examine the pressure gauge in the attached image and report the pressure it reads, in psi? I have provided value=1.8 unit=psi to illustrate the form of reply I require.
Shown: value=225 unit=psi
